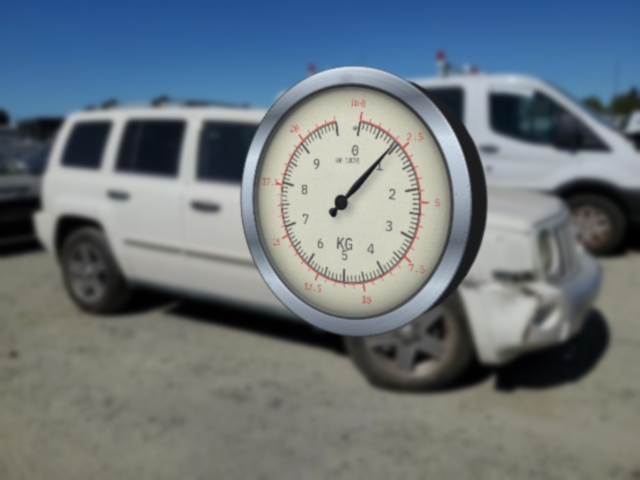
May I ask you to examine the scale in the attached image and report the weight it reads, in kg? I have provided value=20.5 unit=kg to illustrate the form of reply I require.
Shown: value=1 unit=kg
